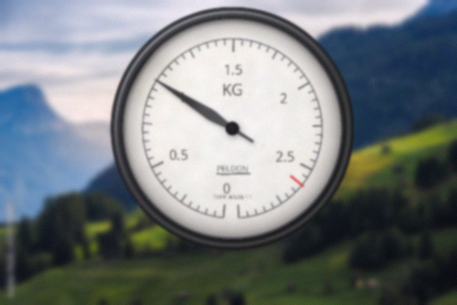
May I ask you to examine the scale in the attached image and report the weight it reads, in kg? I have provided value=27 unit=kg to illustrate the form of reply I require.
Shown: value=1 unit=kg
